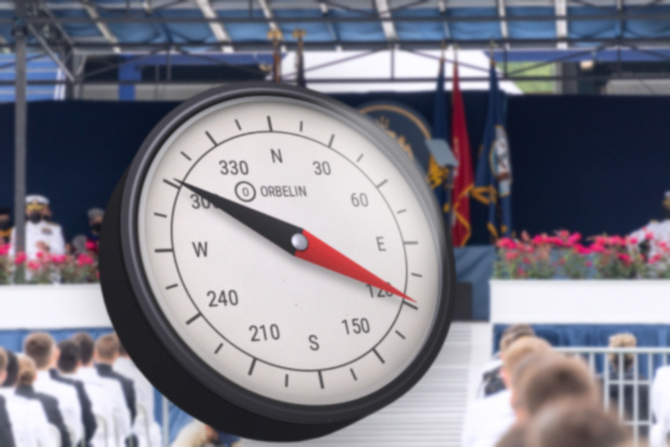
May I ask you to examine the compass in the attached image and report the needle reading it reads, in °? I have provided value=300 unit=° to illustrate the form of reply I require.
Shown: value=120 unit=°
